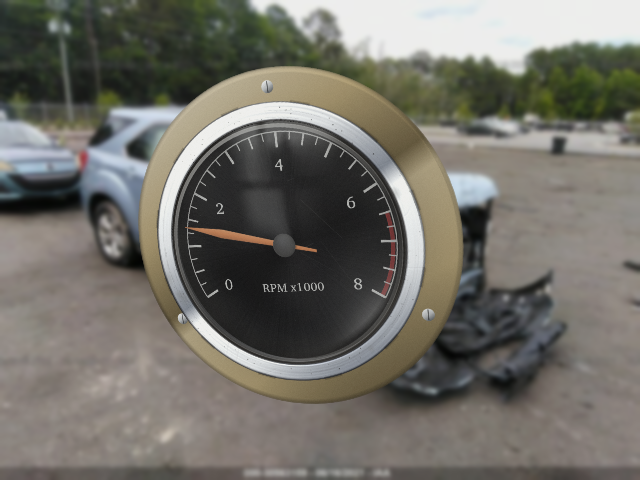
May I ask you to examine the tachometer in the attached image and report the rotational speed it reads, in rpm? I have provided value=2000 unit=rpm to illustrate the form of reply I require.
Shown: value=1375 unit=rpm
